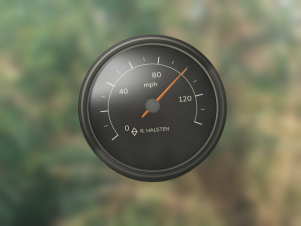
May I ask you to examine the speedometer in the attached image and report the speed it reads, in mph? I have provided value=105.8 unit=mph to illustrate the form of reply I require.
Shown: value=100 unit=mph
